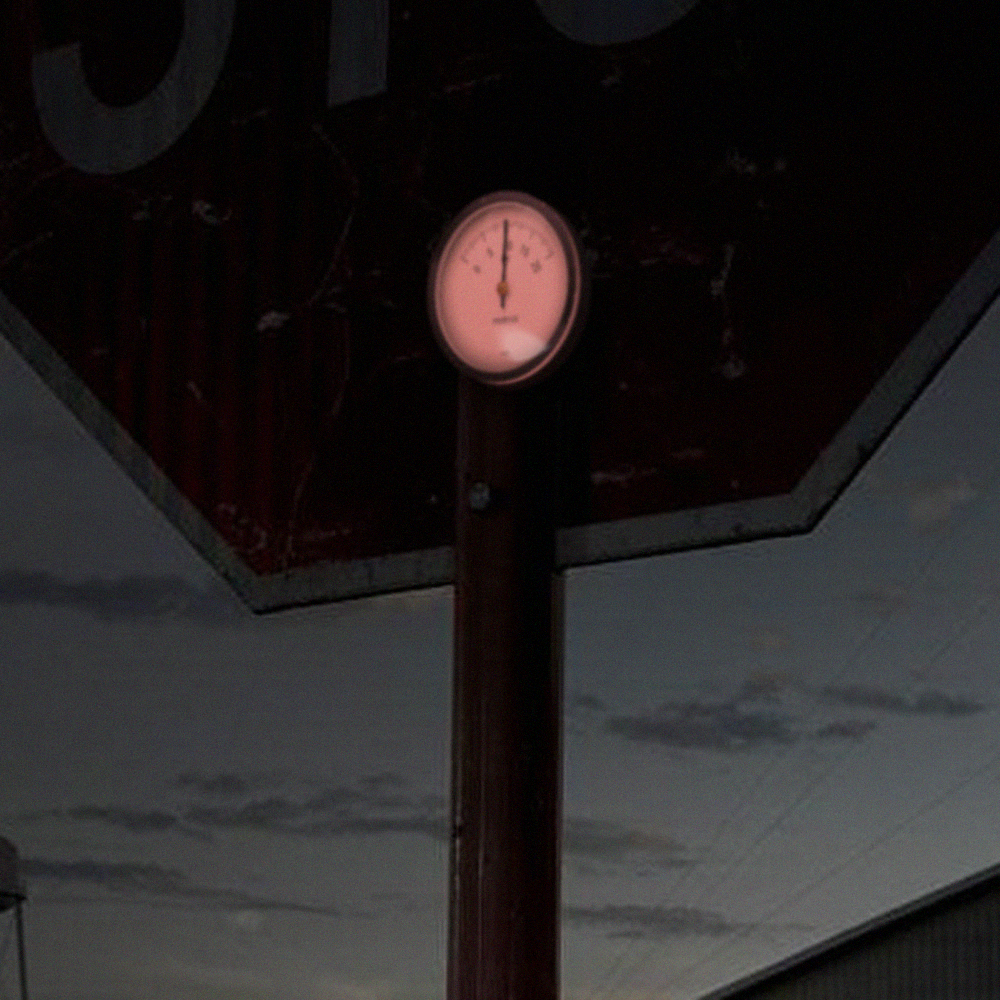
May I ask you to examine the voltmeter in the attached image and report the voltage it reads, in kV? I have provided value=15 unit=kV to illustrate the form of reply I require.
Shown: value=10 unit=kV
